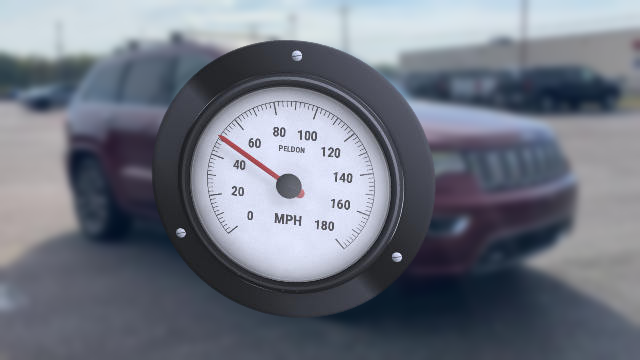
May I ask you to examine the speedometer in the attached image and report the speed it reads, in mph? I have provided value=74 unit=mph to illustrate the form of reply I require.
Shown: value=50 unit=mph
